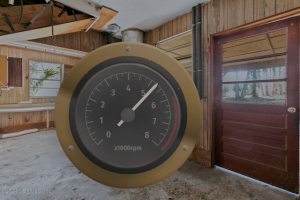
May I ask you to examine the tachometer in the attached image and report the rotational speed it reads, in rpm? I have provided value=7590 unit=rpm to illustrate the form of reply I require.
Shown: value=5250 unit=rpm
